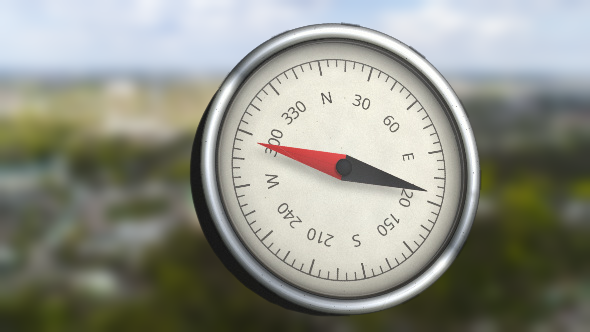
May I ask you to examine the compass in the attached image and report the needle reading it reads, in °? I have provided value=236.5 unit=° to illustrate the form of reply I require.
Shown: value=295 unit=°
